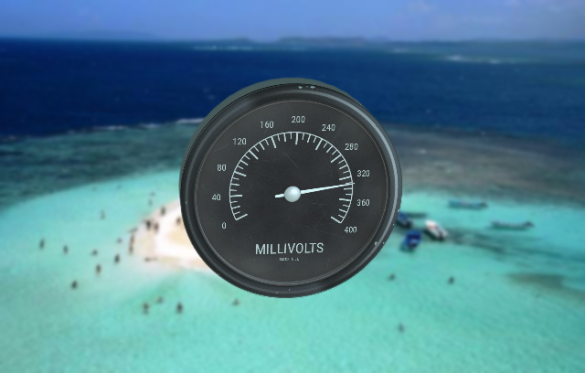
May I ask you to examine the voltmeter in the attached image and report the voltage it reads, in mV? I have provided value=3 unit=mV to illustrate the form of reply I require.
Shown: value=330 unit=mV
